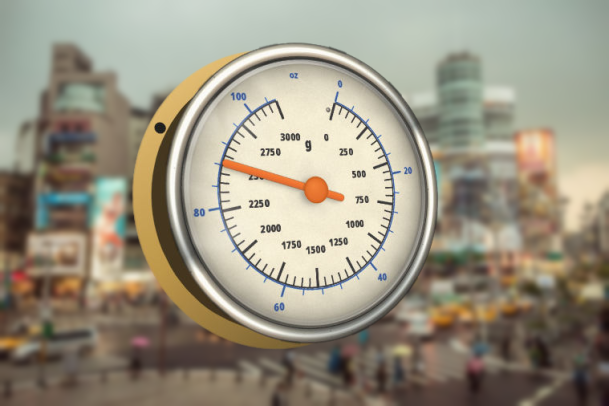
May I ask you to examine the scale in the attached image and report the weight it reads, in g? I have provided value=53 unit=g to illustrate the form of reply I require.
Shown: value=2500 unit=g
